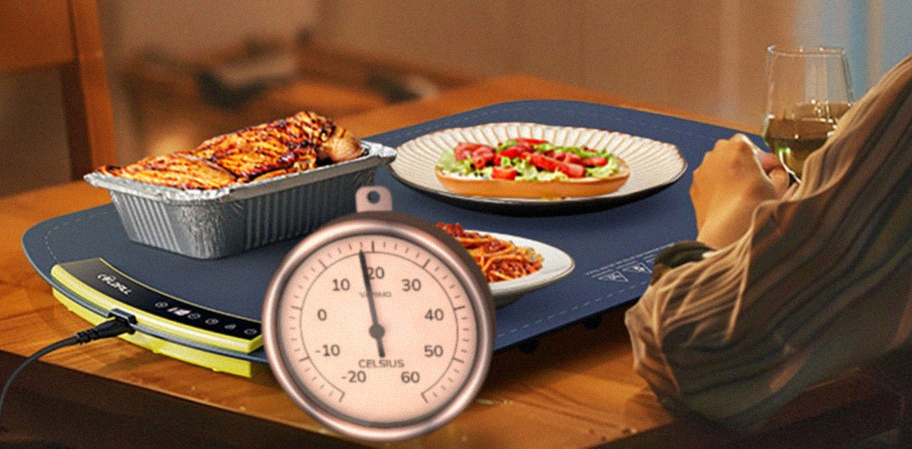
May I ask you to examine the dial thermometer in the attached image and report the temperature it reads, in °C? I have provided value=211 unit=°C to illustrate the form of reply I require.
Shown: value=18 unit=°C
